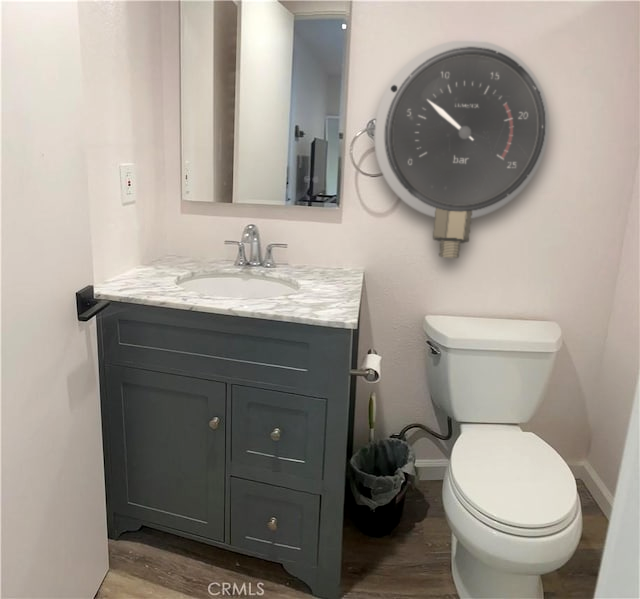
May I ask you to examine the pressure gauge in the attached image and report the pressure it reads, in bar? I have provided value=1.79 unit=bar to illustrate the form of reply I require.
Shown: value=7 unit=bar
